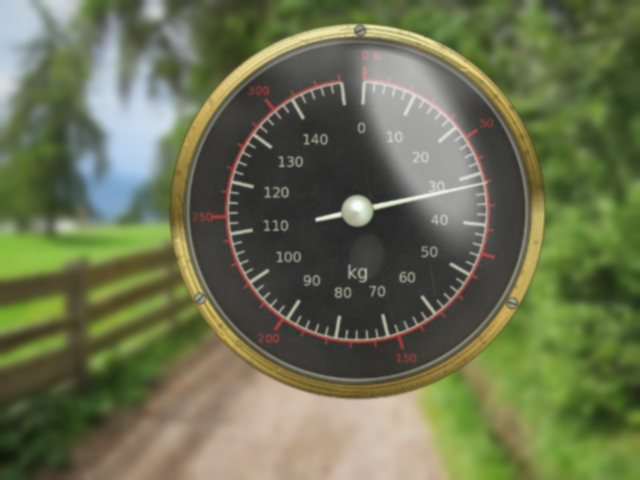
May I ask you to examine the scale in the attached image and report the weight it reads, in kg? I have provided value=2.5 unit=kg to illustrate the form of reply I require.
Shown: value=32 unit=kg
